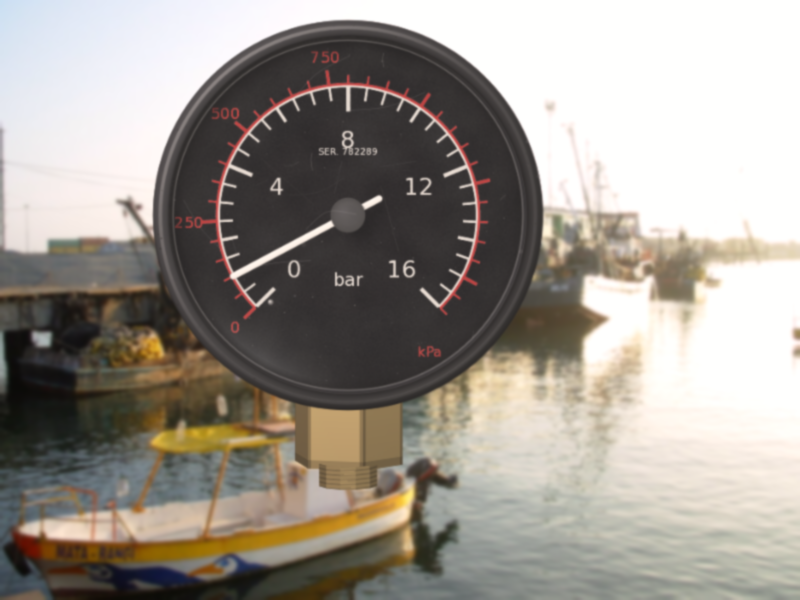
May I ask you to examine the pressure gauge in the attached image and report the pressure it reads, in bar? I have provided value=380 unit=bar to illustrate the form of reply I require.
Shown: value=1 unit=bar
